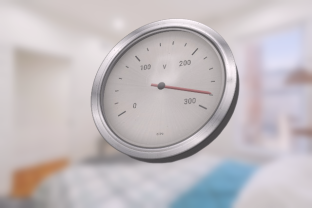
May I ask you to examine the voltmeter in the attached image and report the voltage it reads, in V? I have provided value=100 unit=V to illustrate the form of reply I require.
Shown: value=280 unit=V
